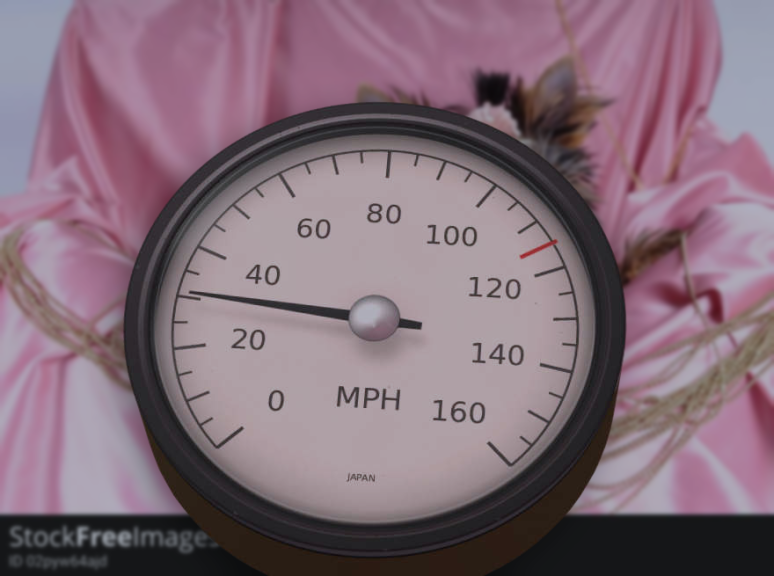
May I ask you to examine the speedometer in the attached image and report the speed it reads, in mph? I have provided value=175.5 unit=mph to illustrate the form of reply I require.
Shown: value=30 unit=mph
